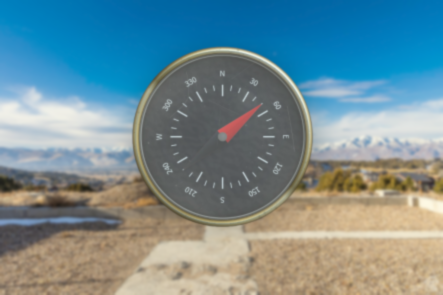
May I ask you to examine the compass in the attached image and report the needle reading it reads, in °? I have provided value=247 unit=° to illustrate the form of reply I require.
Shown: value=50 unit=°
